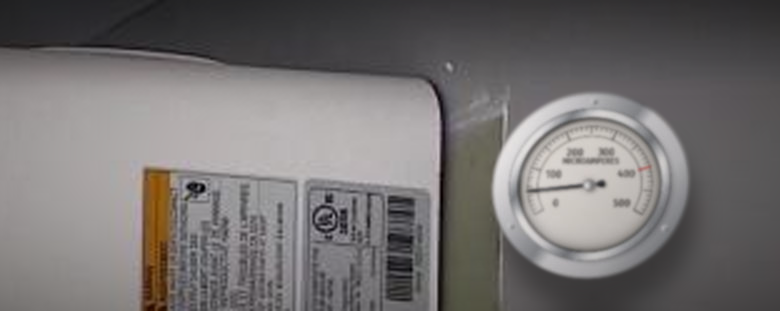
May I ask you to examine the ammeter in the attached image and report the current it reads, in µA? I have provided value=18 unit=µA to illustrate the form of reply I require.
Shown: value=50 unit=µA
